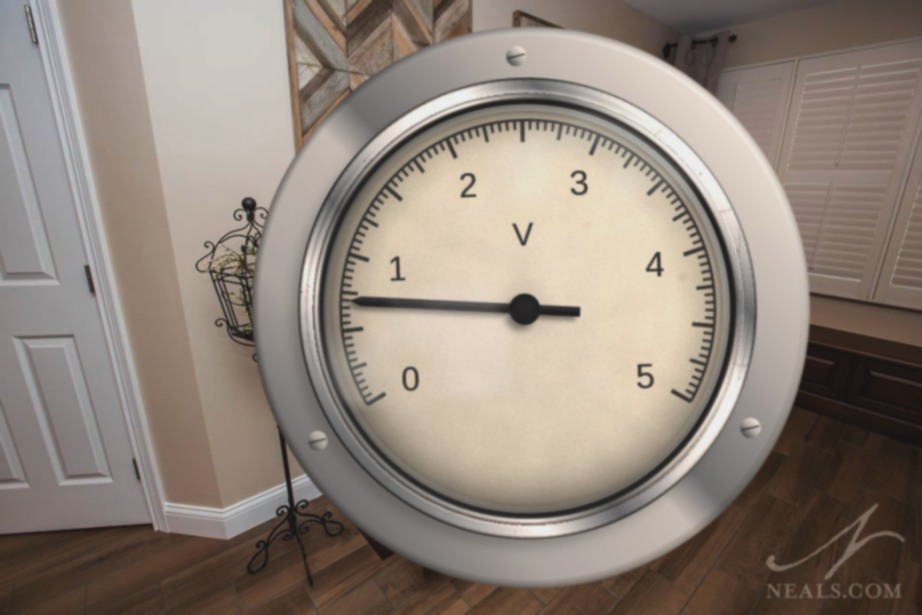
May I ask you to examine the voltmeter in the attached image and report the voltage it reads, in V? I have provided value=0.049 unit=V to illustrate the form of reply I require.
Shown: value=0.7 unit=V
